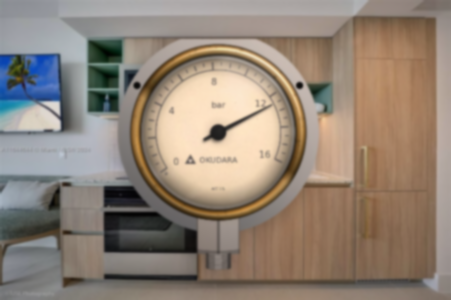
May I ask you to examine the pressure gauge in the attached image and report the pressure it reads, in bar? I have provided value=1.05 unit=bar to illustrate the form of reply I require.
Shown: value=12.5 unit=bar
